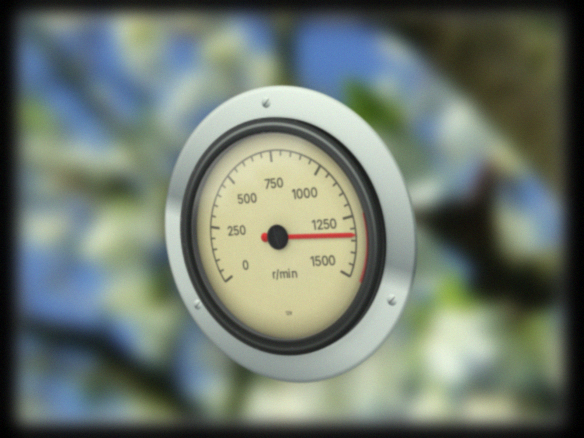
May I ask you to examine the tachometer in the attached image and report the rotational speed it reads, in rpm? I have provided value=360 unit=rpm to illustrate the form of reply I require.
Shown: value=1325 unit=rpm
